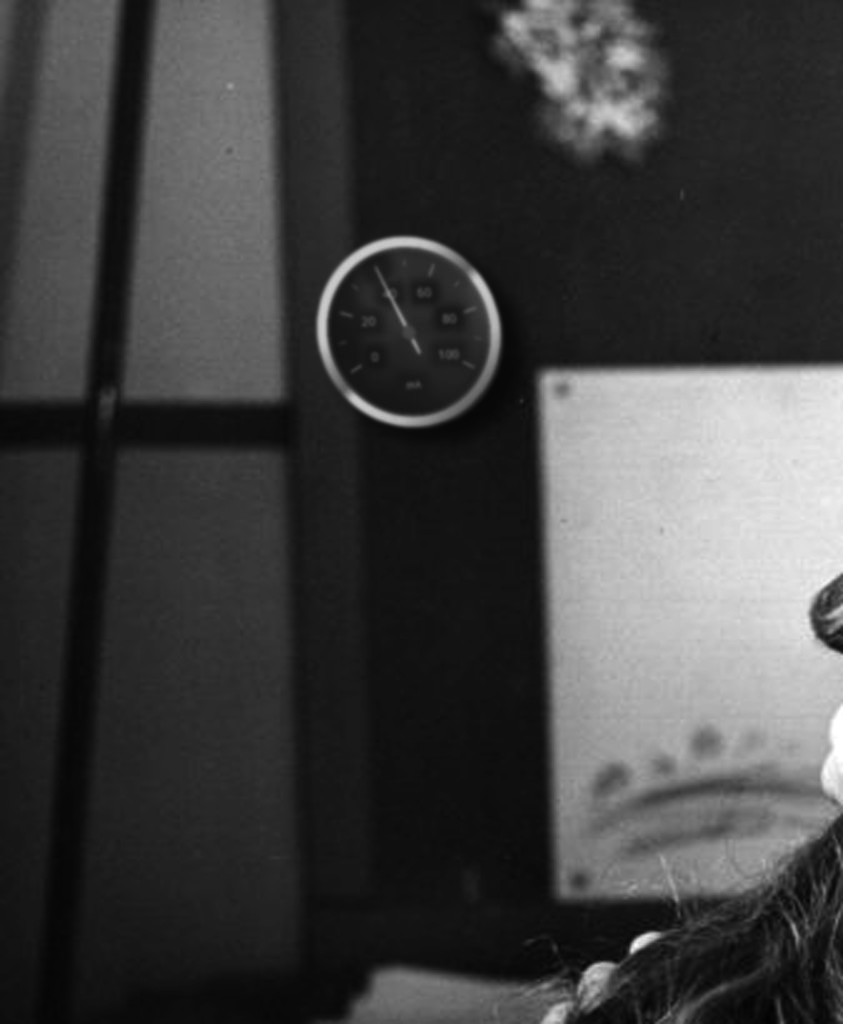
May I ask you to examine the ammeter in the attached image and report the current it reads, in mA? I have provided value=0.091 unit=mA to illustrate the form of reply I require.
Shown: value=40 unit=mA
